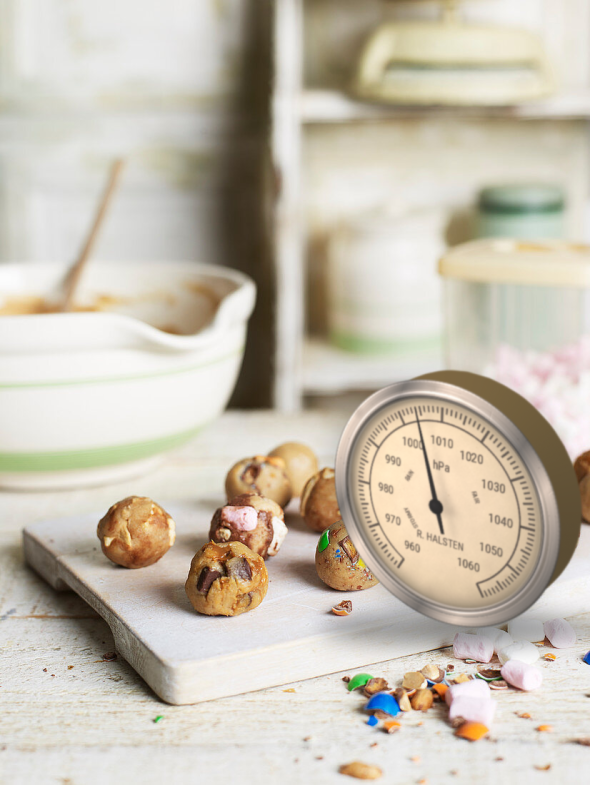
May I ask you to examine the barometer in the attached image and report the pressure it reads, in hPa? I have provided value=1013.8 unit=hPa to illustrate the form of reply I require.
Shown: value=1005 unit=hPa
